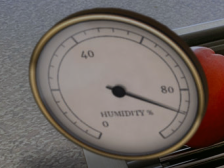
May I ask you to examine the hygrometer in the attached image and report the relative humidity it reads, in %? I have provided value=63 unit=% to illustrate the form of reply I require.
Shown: value=88 unit=%
